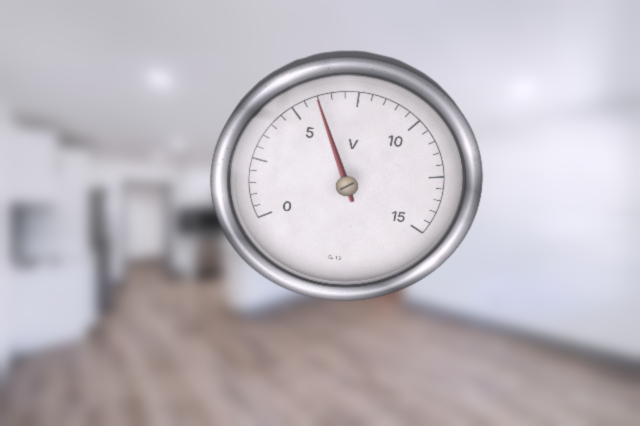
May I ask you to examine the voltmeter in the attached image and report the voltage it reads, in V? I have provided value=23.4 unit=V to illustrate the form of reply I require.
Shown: value=6 unit=V
